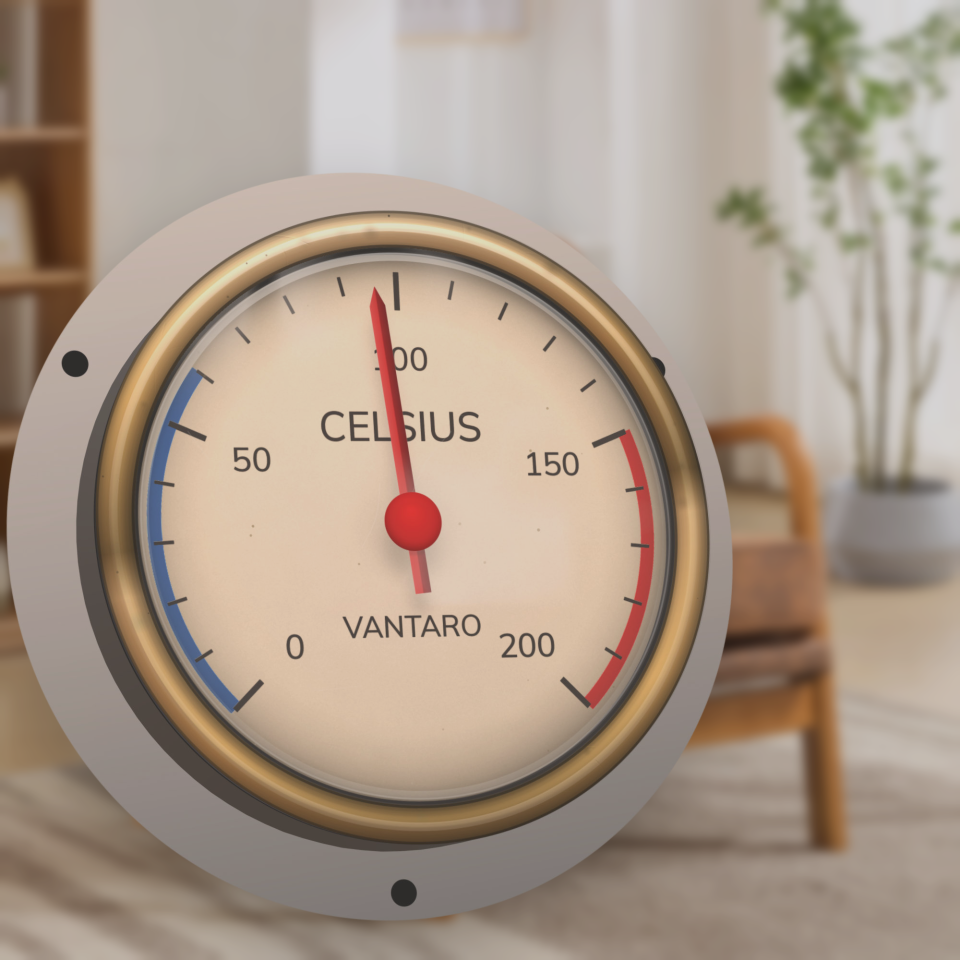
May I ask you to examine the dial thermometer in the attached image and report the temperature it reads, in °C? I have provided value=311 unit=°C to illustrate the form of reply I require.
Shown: value=95 unit=°C
